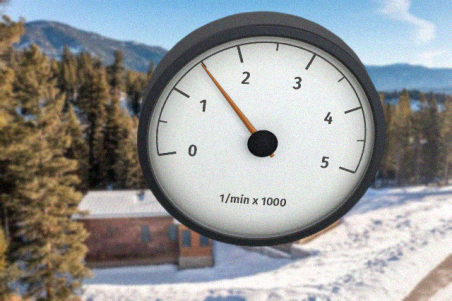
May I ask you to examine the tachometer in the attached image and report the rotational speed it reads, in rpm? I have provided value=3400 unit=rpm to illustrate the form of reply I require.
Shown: value=1500 unit=rpm
